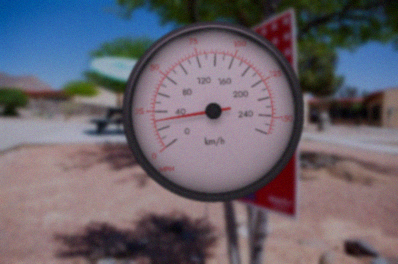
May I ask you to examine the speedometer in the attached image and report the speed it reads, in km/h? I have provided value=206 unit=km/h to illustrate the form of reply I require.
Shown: value=30 unit=km/h
